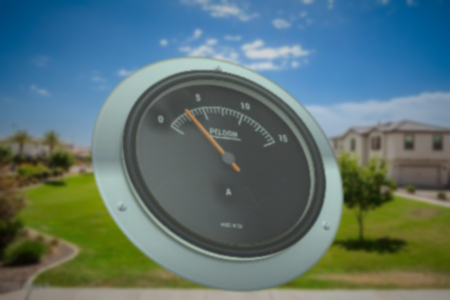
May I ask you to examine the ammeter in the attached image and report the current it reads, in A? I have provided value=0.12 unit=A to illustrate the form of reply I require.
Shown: value=2.5 unit=A
